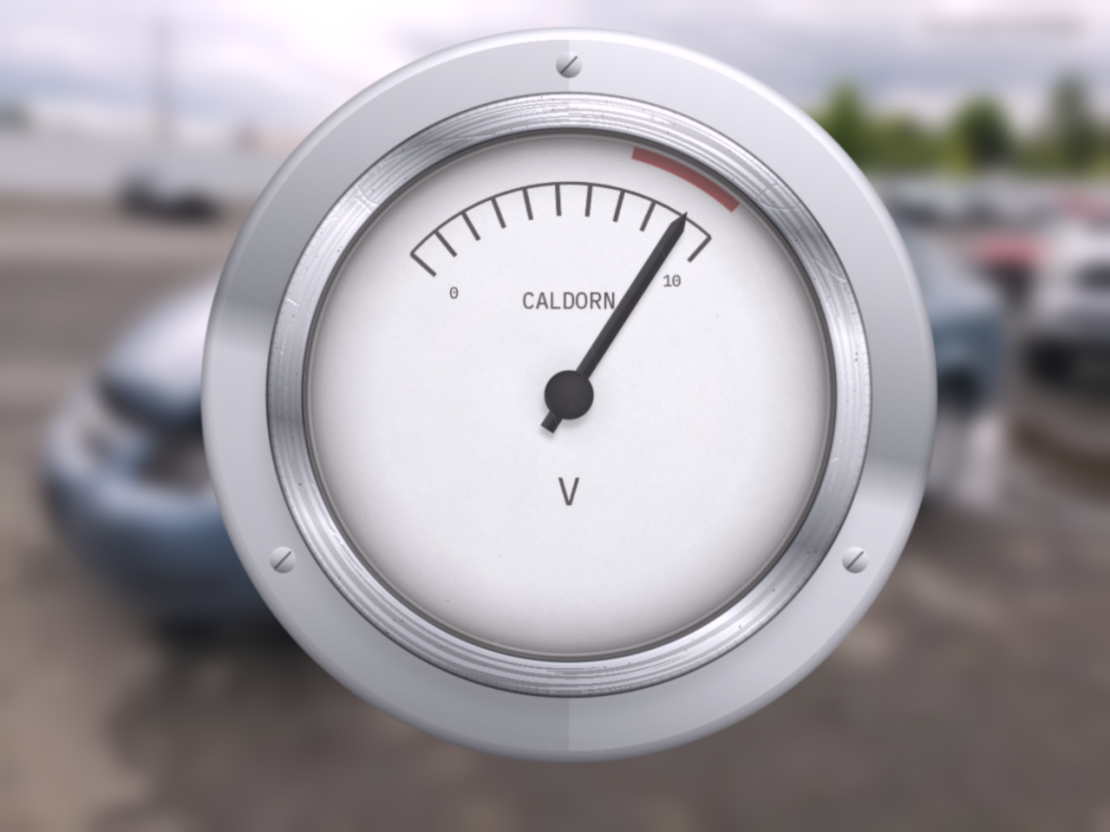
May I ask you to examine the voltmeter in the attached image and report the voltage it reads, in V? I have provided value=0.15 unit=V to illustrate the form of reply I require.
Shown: value=9 unit=V
